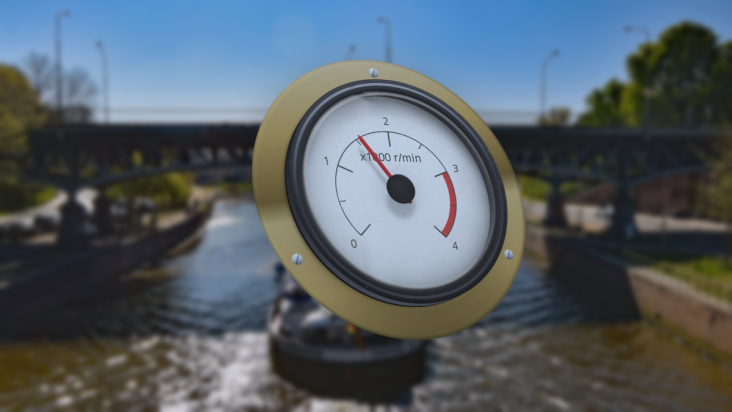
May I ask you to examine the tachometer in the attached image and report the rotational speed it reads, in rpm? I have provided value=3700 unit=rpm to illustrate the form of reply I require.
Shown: value=1500 unit=rpm
